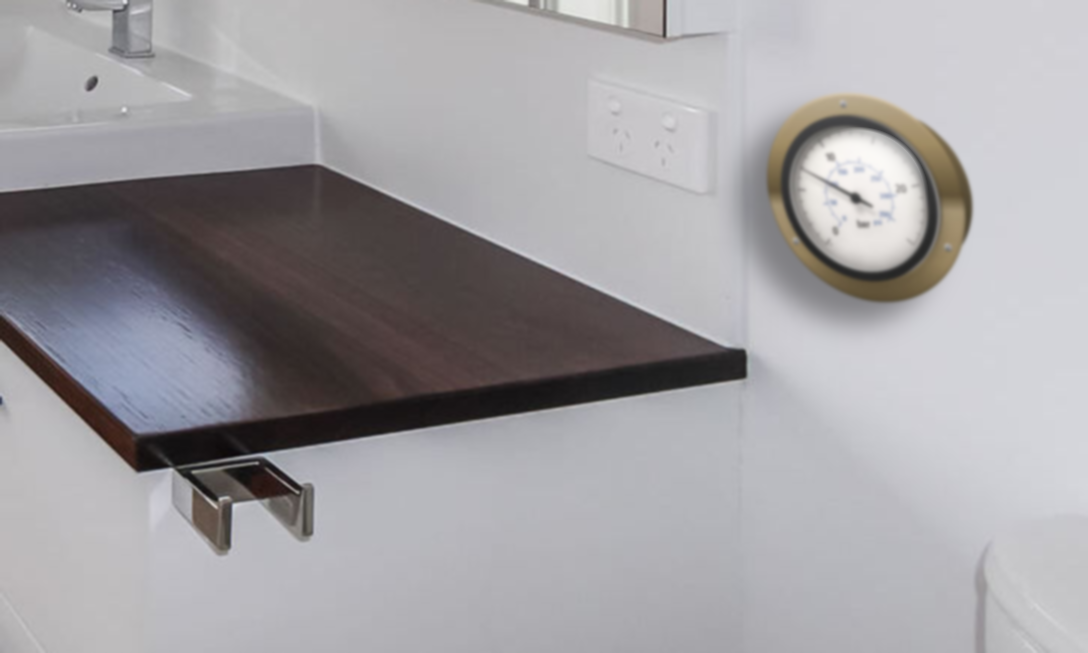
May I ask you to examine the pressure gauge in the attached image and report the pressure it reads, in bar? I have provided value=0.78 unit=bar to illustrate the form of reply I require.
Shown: value=7 unit=bar
